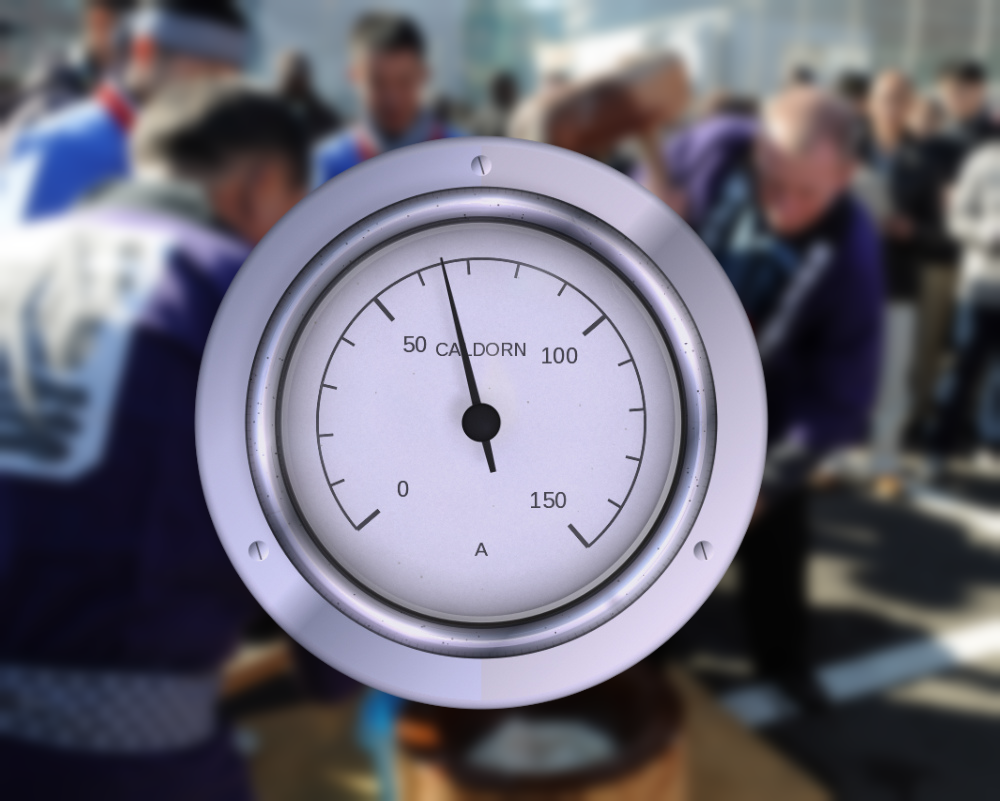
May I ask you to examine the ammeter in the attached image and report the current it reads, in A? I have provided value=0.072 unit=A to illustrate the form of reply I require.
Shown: value=65 unit=A
